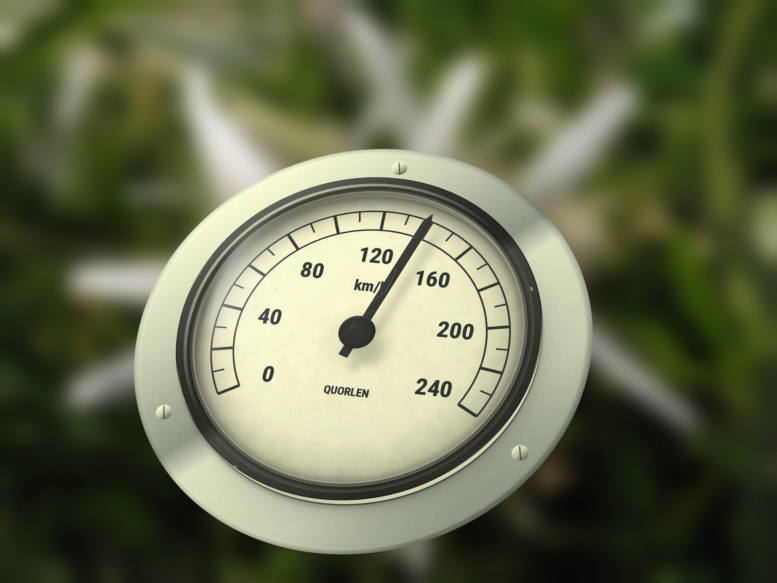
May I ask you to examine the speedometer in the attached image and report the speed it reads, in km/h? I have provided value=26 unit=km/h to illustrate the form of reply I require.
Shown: value=140 unit=km/h
